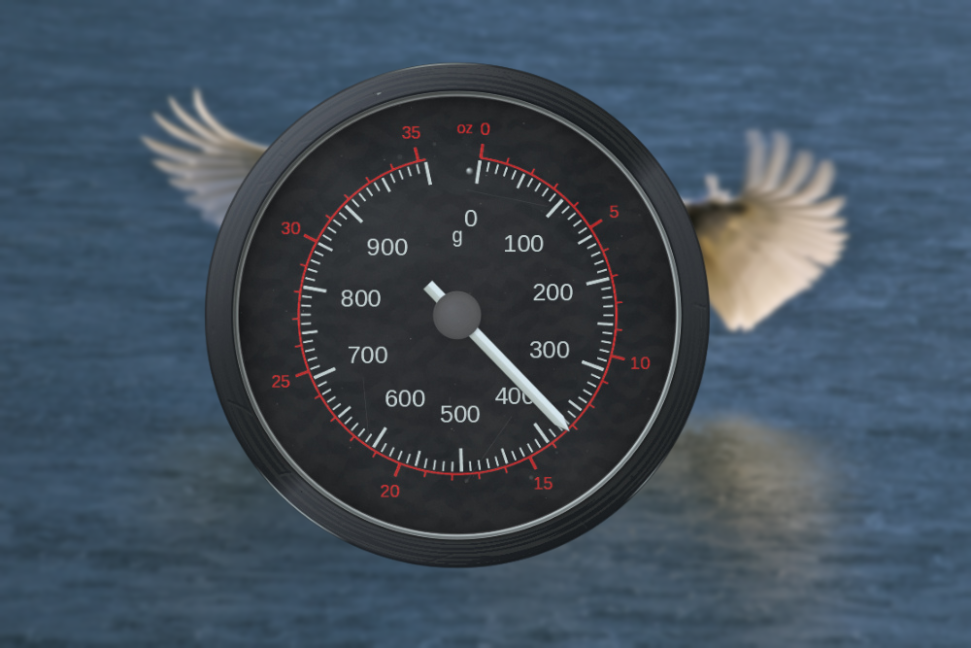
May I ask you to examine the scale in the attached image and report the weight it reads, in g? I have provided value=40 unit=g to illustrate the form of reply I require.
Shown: value=375 unit=g
